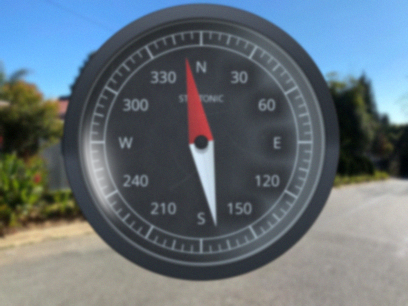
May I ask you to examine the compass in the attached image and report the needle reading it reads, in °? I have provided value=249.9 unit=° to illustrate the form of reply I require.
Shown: value=350 unit=°
